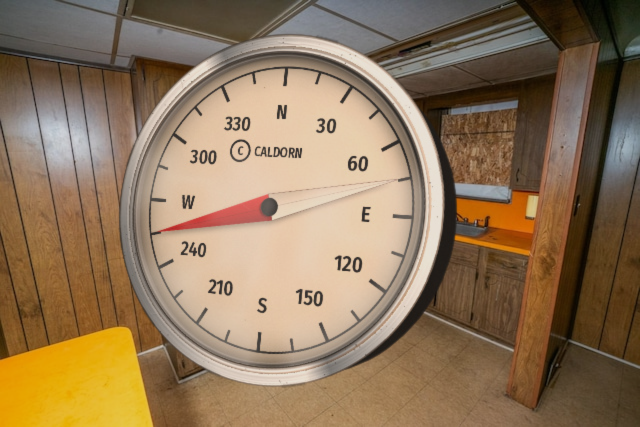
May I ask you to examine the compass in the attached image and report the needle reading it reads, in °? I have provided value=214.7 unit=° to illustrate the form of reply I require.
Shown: value=255 unit=°
